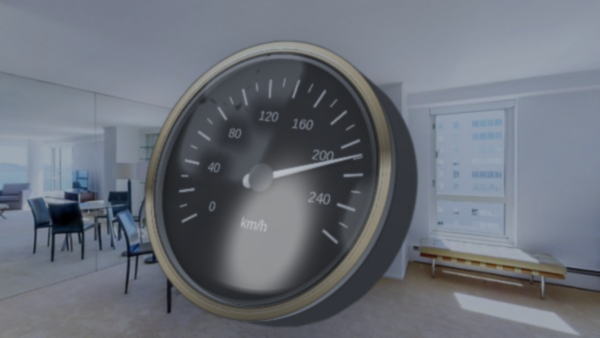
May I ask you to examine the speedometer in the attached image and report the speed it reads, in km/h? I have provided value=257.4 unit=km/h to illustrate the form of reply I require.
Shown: value=210 unit=km/h
